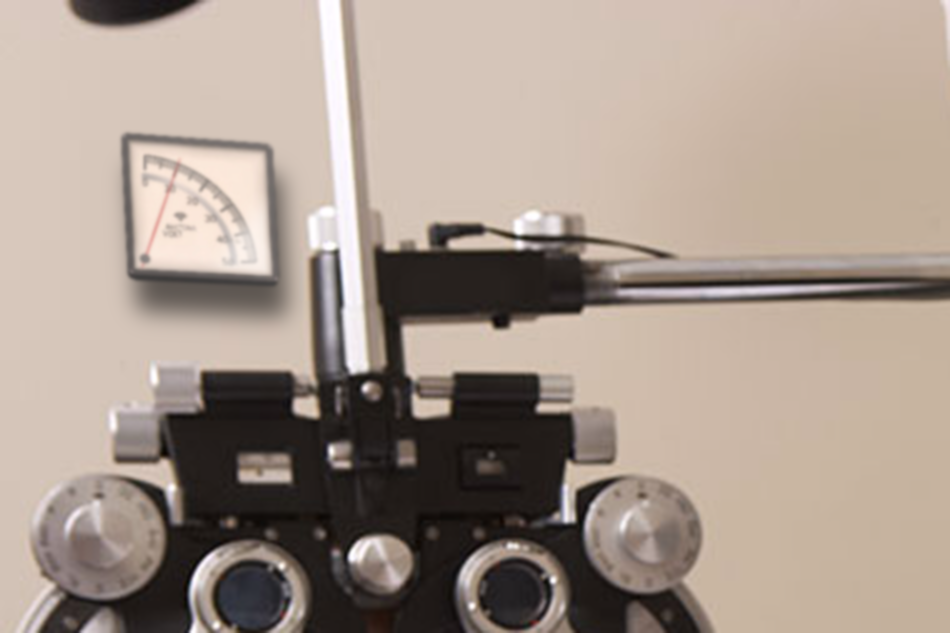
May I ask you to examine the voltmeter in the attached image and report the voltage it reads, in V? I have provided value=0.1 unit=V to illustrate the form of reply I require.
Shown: value=10 unit=V
